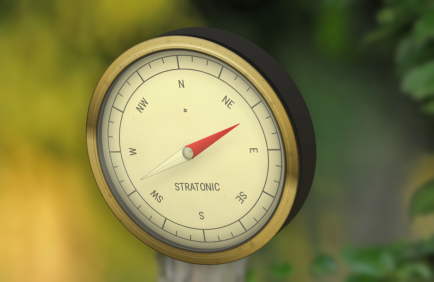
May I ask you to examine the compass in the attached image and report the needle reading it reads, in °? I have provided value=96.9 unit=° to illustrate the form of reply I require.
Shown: value=65 unit=°
